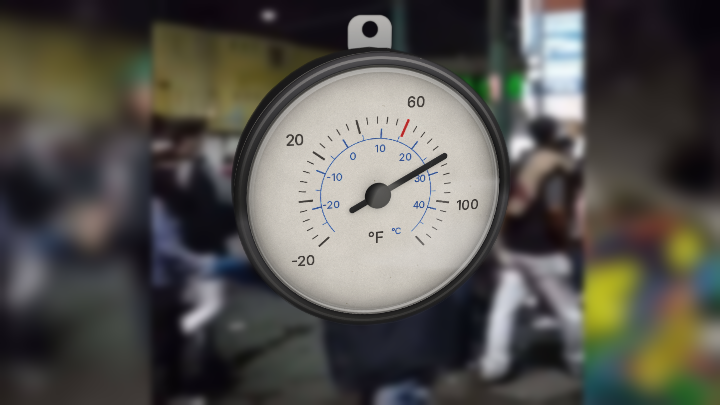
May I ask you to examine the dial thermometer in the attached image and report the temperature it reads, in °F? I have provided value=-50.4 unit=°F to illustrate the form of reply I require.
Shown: value=80 unit=°F
